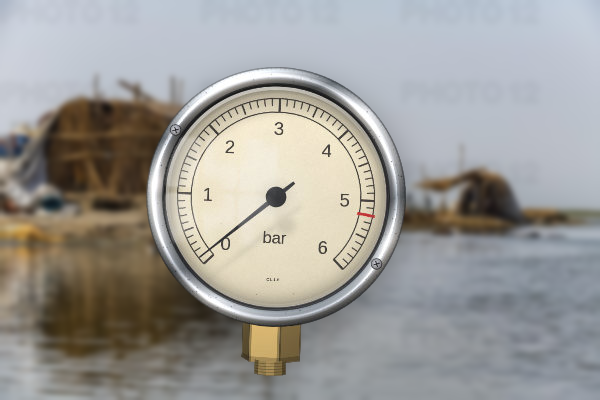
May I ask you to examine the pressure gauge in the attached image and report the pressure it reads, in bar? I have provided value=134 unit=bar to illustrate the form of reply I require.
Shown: value=0.1 unit=bar
